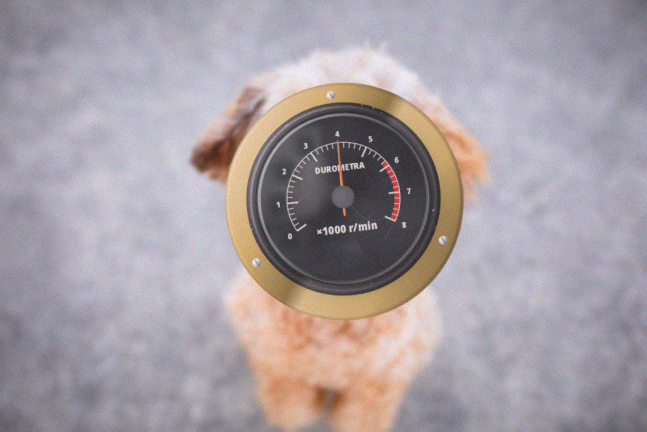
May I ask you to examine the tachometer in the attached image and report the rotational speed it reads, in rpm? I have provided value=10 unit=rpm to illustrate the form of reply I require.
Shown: value=4000 unit=rpm
